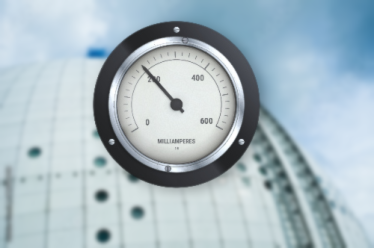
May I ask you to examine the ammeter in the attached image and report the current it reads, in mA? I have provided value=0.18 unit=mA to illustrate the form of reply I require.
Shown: value=200 unit=mA
